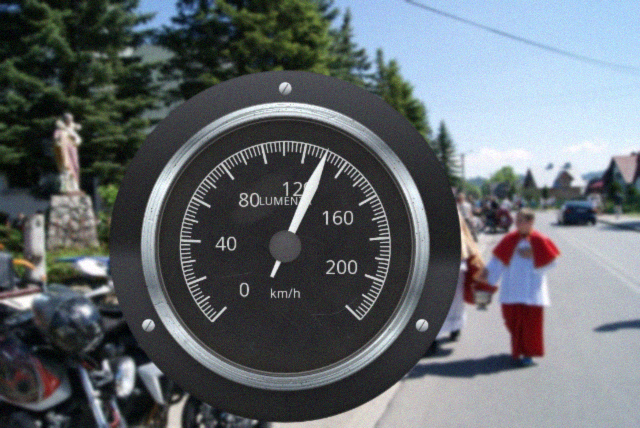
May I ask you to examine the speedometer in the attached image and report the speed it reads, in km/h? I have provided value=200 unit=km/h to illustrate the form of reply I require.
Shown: value=130 unit=km/h
